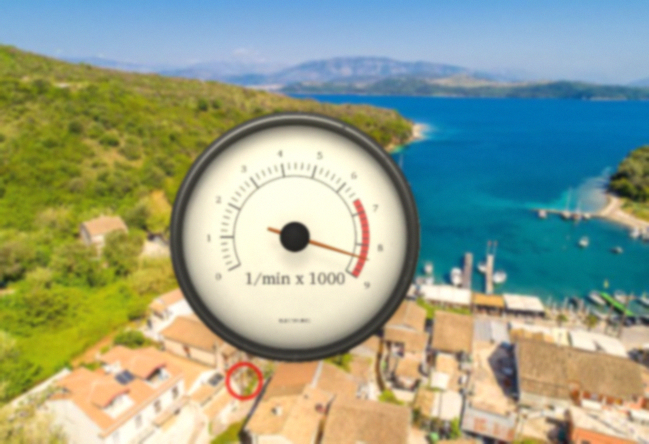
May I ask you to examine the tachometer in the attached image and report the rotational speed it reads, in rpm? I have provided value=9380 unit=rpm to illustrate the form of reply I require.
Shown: value=8400 unit=rpm
